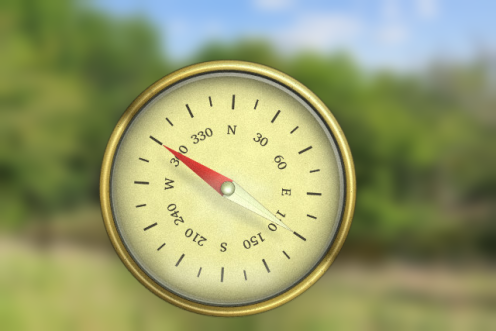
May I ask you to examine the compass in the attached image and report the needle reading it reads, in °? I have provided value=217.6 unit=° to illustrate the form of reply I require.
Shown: value=300 unit=°
